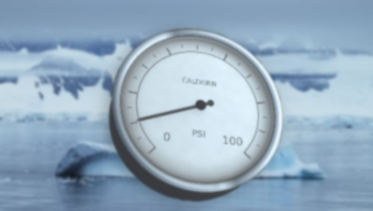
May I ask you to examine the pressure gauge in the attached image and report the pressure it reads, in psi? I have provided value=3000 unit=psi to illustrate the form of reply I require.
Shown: value=10 unit=psi
